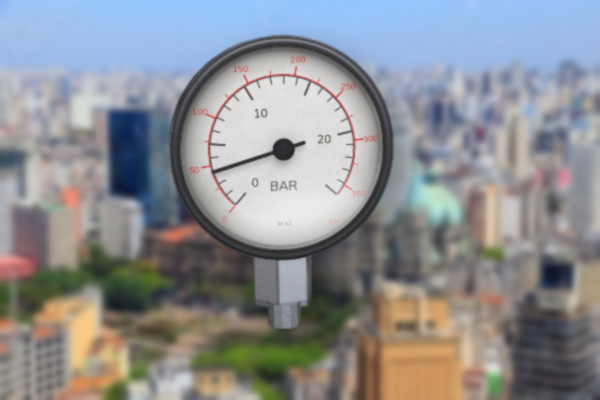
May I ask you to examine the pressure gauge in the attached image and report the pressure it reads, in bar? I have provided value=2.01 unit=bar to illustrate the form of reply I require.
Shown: value=3 unit=bar
